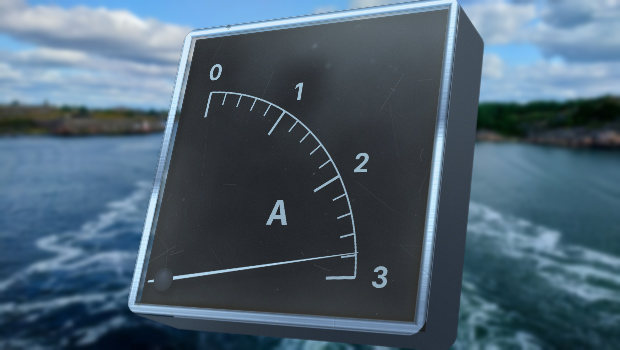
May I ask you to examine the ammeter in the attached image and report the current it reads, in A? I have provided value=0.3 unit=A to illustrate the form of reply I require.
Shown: value=2.8 unit=A
